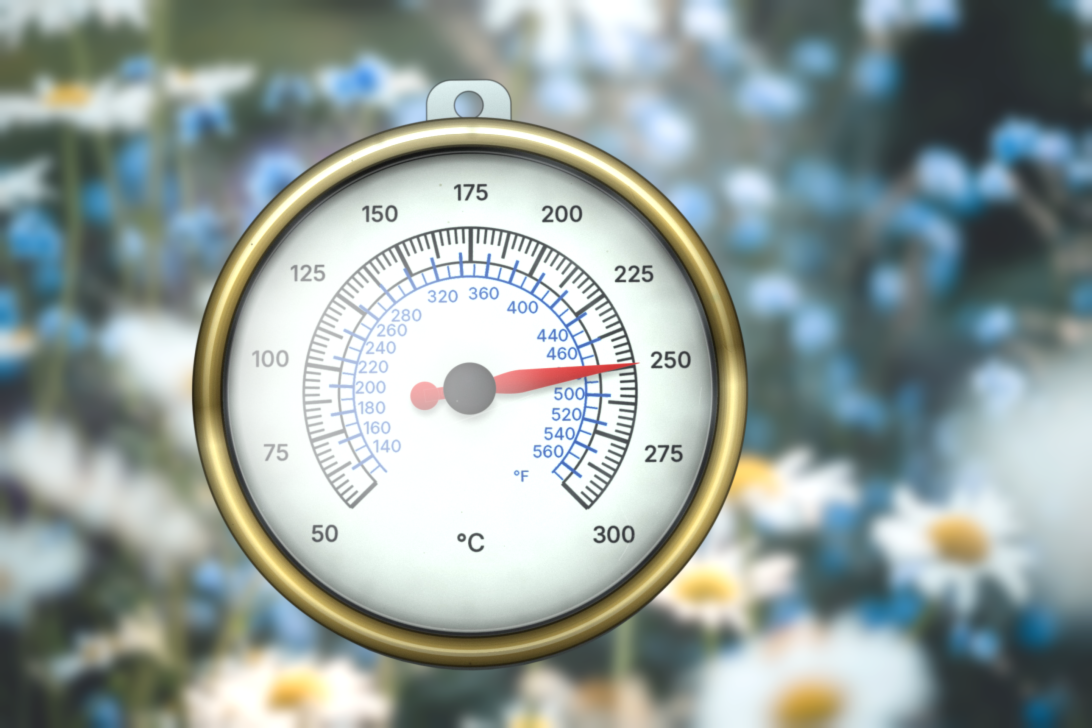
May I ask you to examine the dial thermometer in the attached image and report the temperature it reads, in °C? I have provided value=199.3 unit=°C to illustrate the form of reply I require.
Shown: value=250 unit=°C
